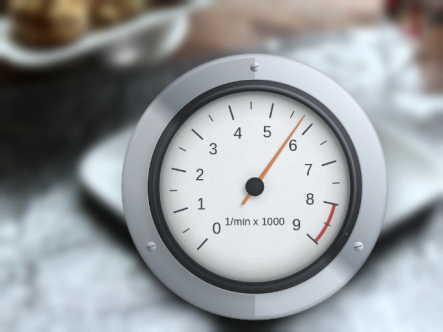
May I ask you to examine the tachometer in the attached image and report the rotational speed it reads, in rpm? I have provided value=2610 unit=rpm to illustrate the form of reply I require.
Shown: value=5750 unit=rpm
